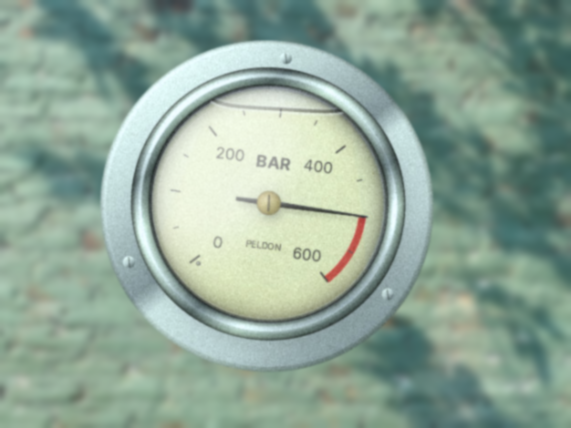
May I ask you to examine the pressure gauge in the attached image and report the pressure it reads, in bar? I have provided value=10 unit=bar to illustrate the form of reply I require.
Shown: value=500 unit=bar
